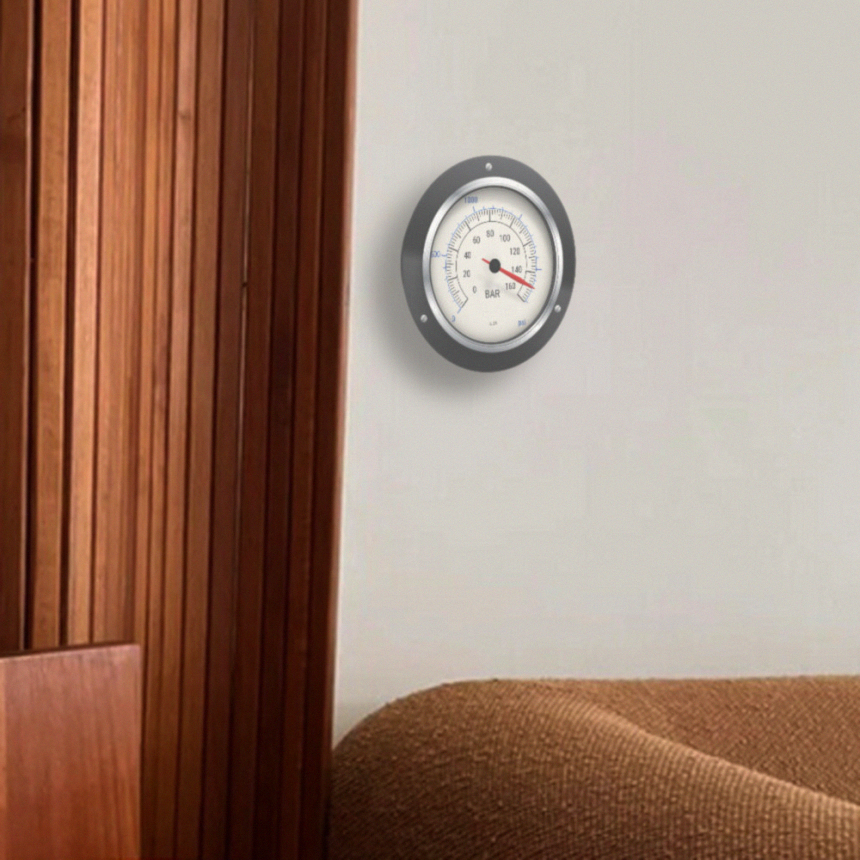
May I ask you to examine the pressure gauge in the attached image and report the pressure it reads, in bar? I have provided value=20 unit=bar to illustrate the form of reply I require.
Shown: value=150 unit=bar
